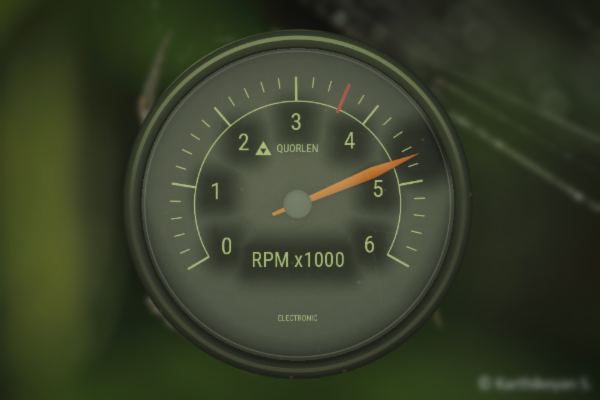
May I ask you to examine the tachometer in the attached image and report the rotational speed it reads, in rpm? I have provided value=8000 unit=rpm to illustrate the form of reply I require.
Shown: value=4700 unit=rpm
